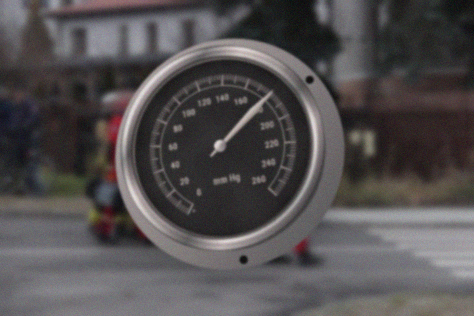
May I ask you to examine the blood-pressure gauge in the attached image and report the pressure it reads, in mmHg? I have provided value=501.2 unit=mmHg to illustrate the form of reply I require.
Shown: value=180 unit=mmHg
